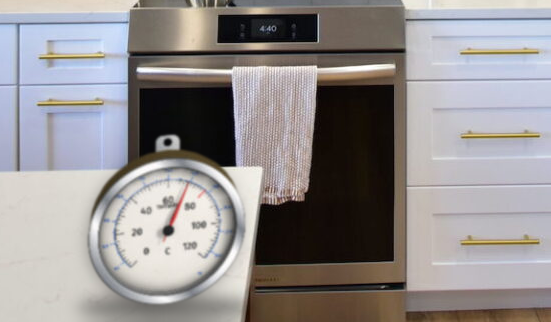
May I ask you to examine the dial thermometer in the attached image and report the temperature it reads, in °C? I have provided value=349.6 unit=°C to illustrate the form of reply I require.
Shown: value=70 unit=°C
